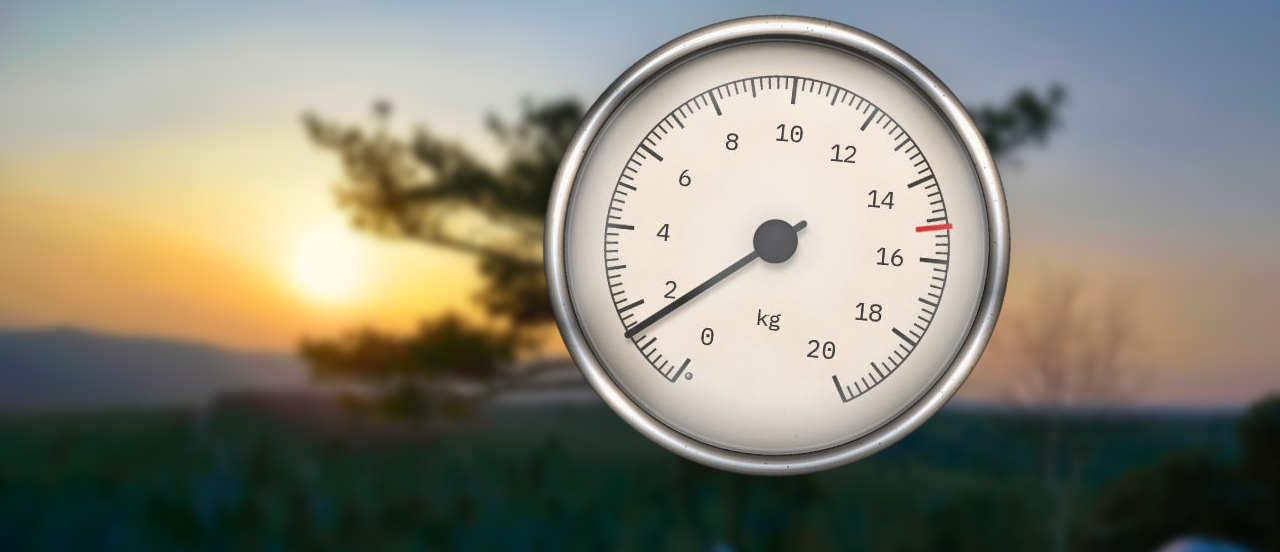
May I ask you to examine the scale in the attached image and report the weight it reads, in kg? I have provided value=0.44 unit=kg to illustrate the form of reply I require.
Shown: value=1.4 unit=kg
